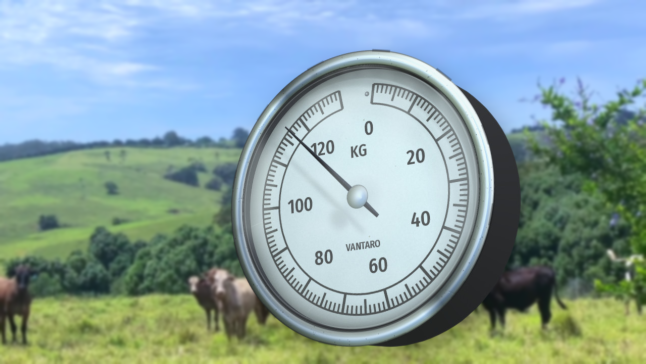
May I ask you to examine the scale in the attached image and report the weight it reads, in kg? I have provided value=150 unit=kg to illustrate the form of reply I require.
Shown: value=117 unit=kg
